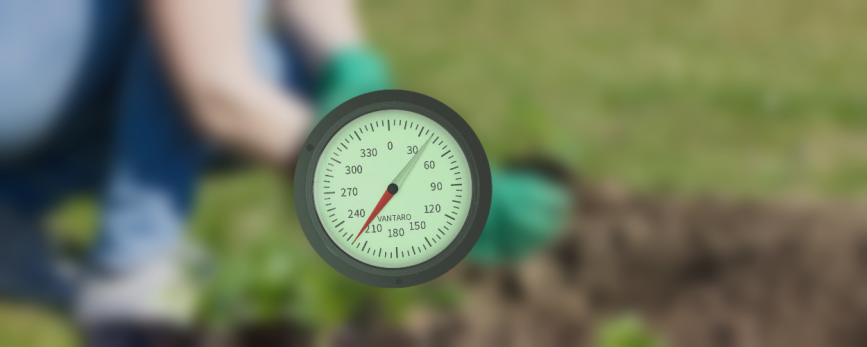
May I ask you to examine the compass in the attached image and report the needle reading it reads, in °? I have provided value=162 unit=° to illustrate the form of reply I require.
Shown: value=220 unit=°
